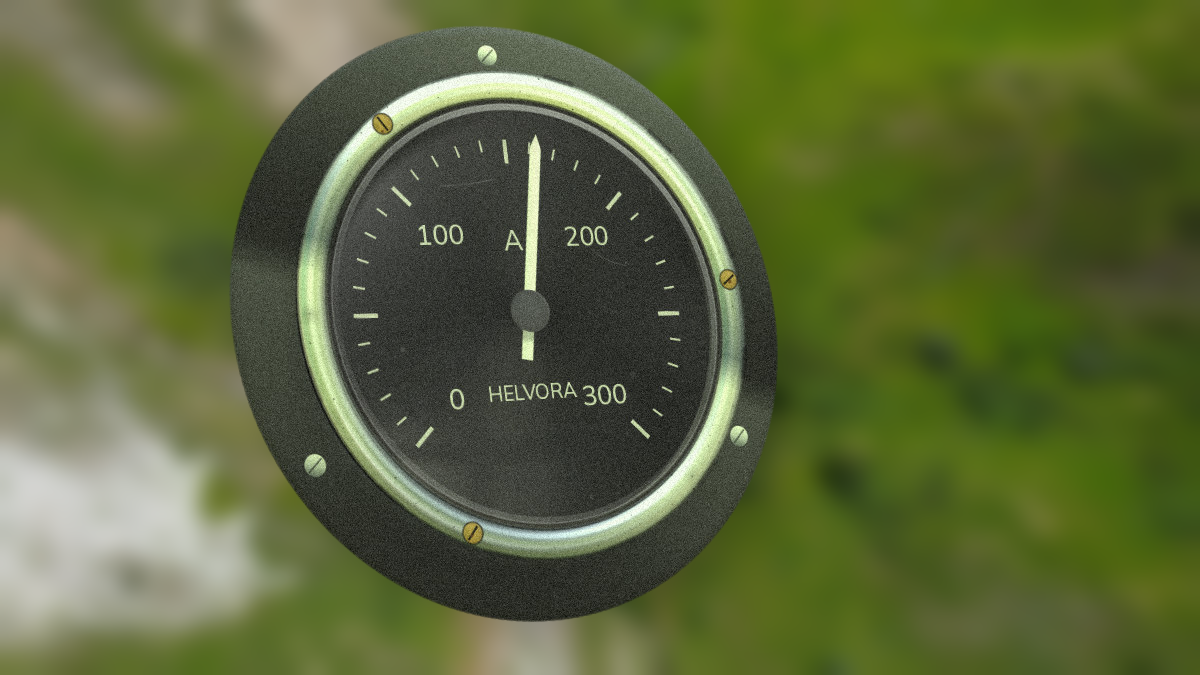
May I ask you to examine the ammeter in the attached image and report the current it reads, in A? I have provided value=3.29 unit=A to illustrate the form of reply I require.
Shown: value=160 unit=A
